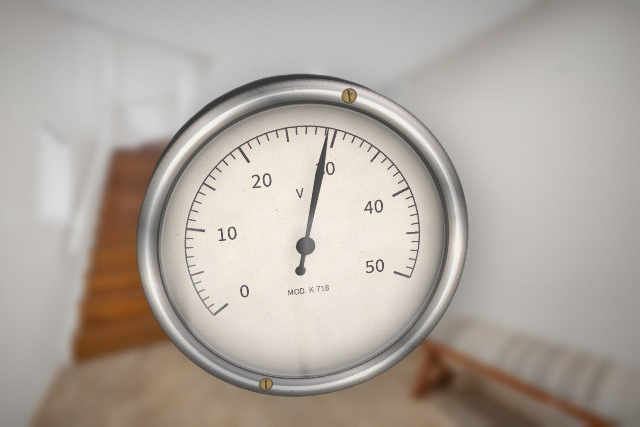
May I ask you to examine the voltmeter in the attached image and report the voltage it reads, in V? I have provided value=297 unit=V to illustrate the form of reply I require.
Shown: value=29 unit=V
